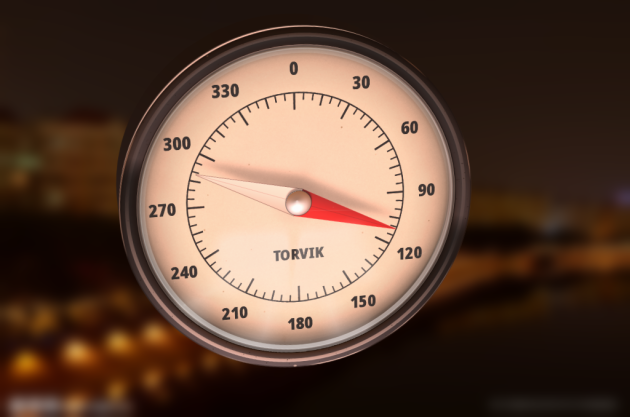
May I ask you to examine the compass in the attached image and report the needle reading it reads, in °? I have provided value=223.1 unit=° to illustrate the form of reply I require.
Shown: value=110 unit=°
